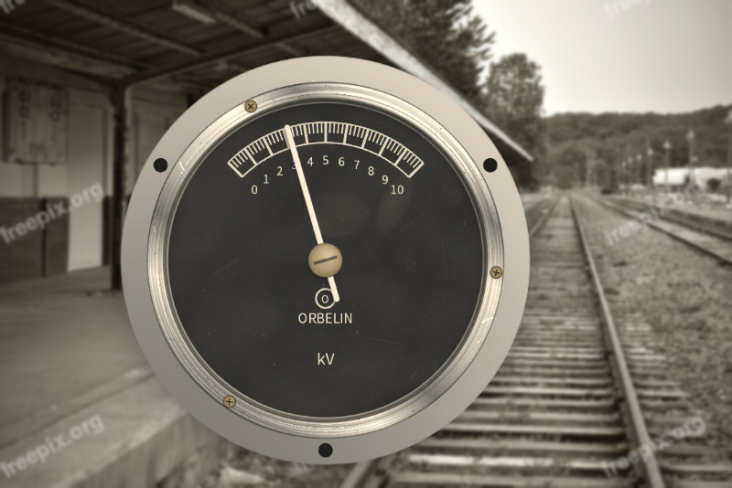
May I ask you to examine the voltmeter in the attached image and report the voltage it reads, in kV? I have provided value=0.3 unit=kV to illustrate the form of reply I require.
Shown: value=3.2 unit=kV
